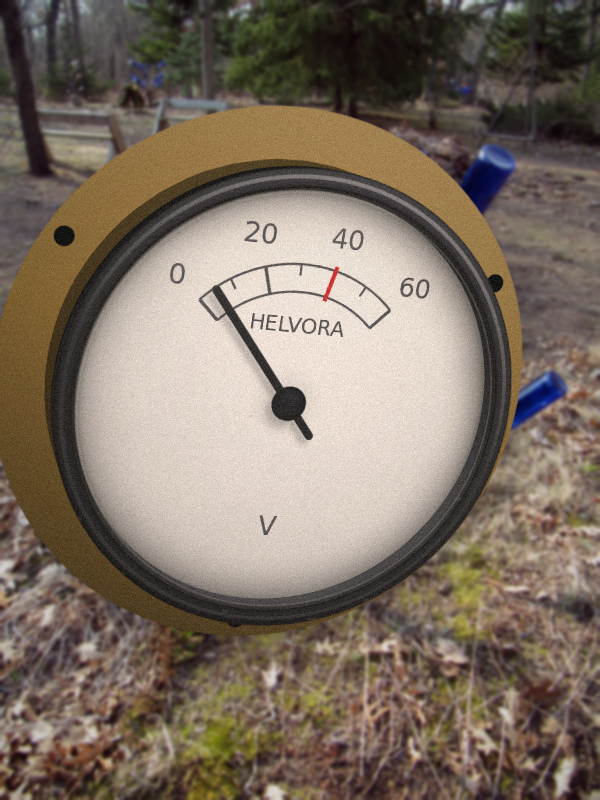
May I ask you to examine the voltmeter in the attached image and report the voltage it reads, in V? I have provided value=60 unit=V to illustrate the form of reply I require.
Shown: value=5 unit=V
